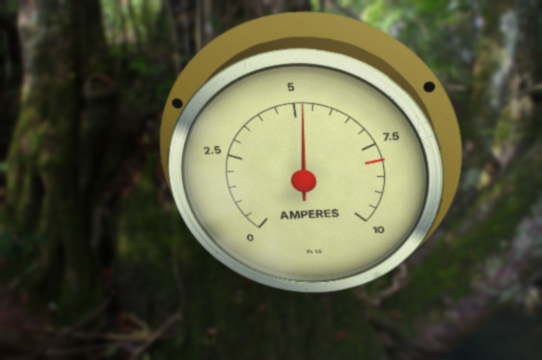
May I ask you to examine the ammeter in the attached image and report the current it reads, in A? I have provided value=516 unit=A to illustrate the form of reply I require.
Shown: value=5.25 unit=A
